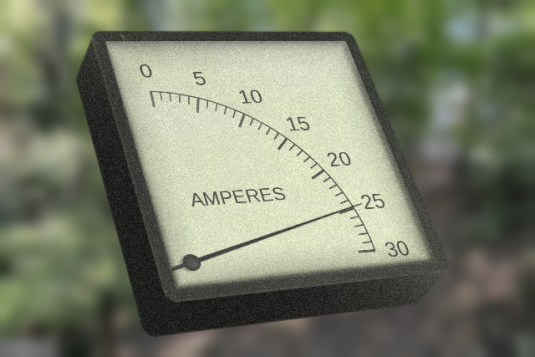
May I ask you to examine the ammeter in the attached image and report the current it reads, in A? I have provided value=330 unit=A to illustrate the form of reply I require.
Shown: value=25 unit=A
